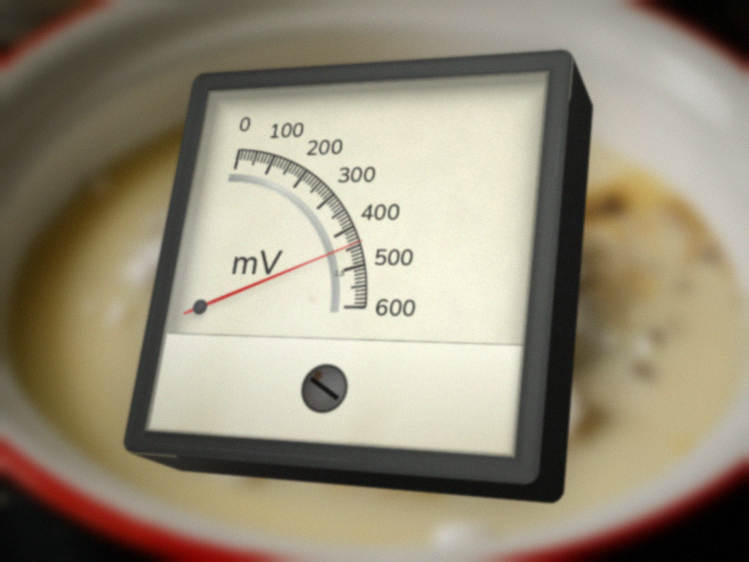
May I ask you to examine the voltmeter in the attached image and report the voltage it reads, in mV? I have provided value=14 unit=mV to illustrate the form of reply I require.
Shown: value=450 unit=mV
